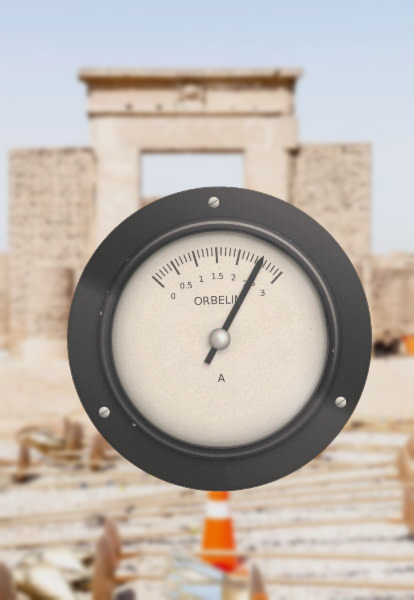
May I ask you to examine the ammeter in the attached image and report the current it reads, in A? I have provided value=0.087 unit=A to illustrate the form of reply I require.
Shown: value=2.5 unit=A
